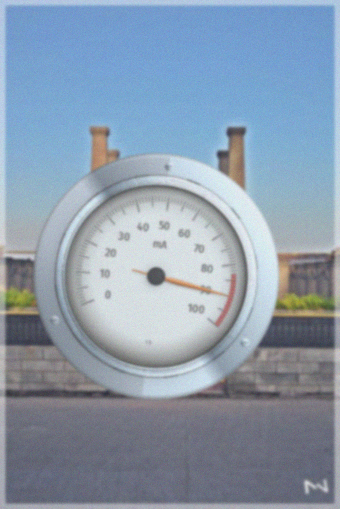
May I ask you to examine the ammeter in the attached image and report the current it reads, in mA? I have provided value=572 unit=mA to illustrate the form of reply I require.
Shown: value=90 unit=mA
